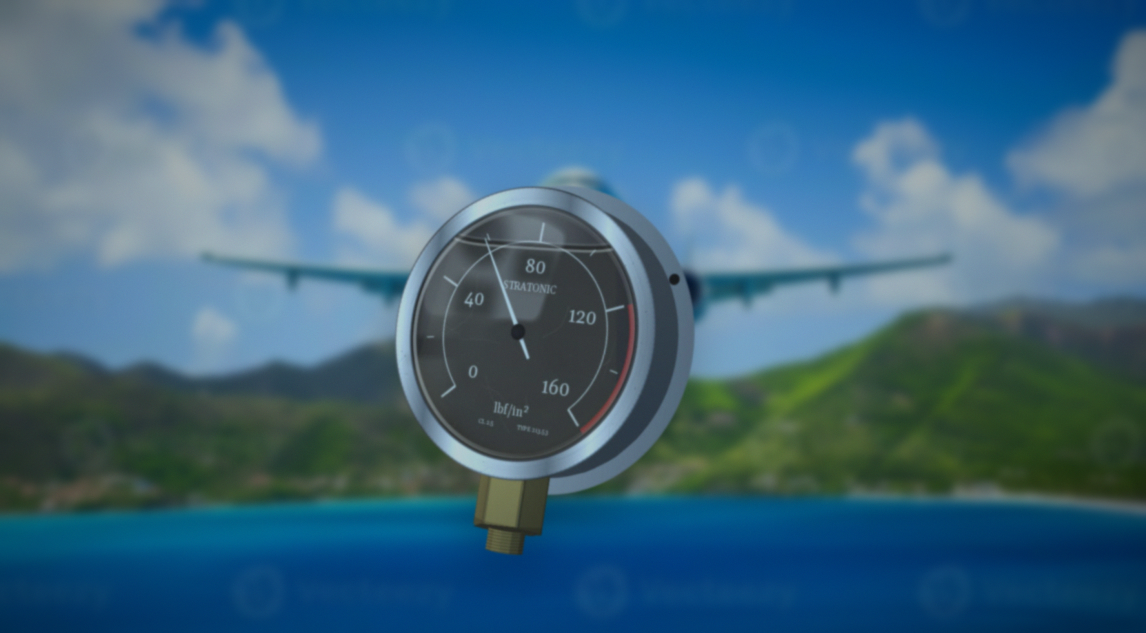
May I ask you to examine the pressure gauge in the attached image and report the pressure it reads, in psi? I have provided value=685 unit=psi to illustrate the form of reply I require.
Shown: value=60 unit=psi
